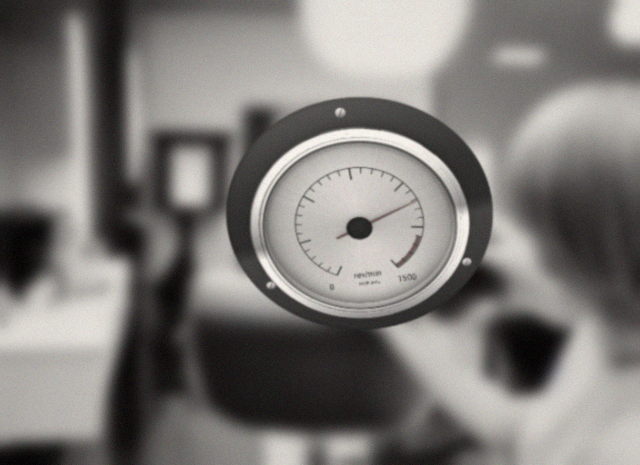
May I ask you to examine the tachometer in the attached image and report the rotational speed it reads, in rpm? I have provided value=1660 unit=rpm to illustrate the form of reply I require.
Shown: value=1100 unit=rpm
